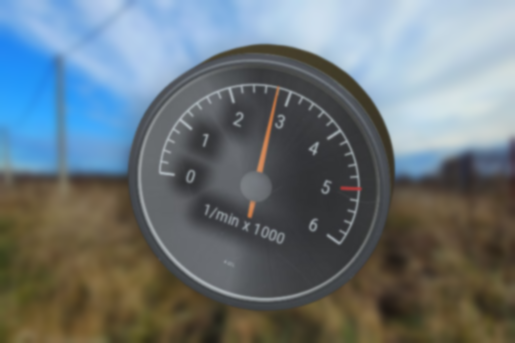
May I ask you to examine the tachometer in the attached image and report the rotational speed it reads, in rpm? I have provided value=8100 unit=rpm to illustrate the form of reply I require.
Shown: value=2800 unit=rpm
